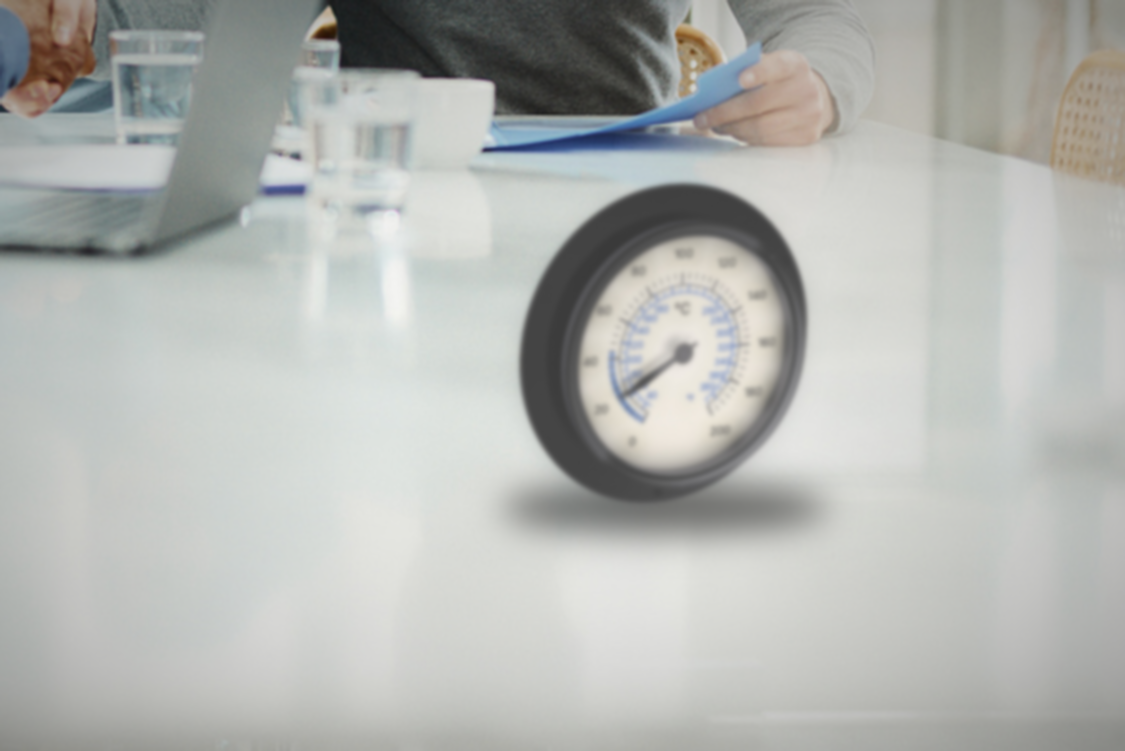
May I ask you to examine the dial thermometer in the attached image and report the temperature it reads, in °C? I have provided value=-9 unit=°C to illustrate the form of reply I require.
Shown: value=20 unit=°C
